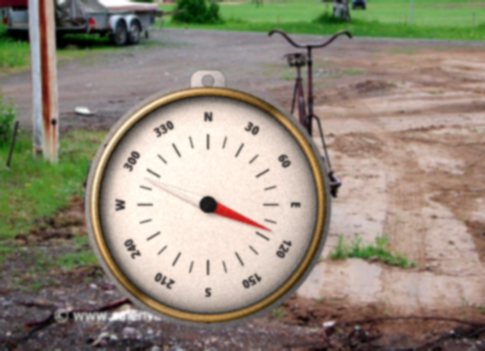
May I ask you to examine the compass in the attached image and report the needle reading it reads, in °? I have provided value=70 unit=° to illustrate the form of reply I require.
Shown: value=112.5 unit=°
